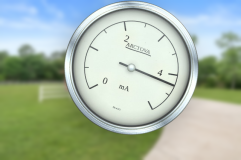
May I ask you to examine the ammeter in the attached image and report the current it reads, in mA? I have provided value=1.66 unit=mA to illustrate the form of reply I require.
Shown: value=4.25 unit=mA
